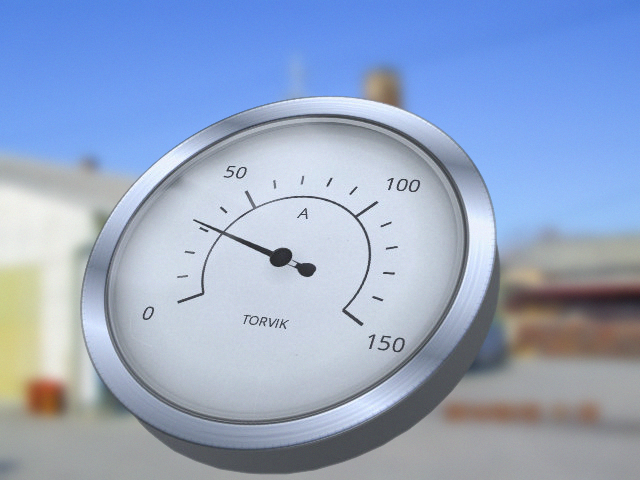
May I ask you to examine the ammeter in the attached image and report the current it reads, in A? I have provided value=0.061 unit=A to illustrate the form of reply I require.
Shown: value=30 unit=A
